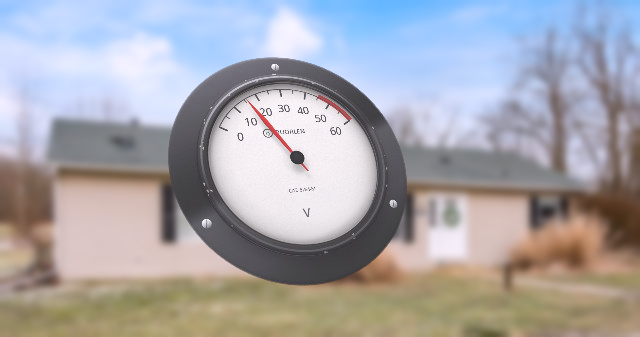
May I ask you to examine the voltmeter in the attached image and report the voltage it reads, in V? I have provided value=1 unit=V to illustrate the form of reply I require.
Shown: value=15 unit=V
